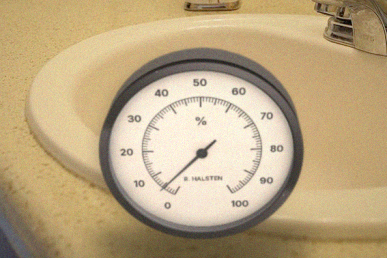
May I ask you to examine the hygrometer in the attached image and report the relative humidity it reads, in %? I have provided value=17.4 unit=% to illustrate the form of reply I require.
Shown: value=5 unit=%
